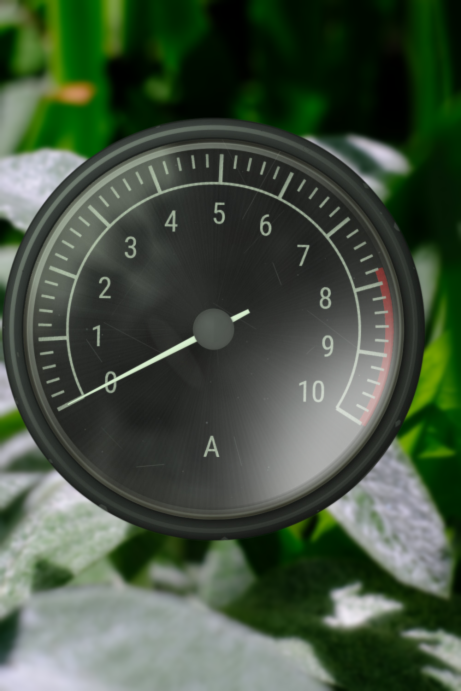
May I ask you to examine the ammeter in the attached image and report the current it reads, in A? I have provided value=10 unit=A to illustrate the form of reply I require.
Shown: value=0 unit=A
